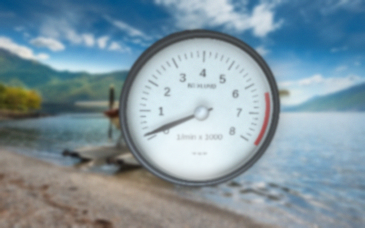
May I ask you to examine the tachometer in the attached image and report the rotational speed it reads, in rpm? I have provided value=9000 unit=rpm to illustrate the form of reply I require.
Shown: value=200 unit=rpm
